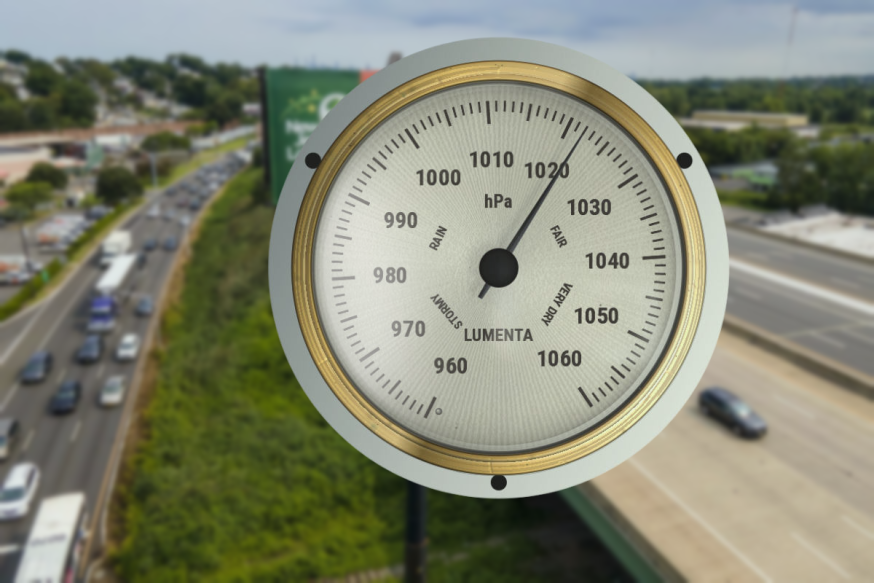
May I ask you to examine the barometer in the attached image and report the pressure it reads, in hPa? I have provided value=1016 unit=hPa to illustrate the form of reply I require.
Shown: value=1022 unit=hPa
